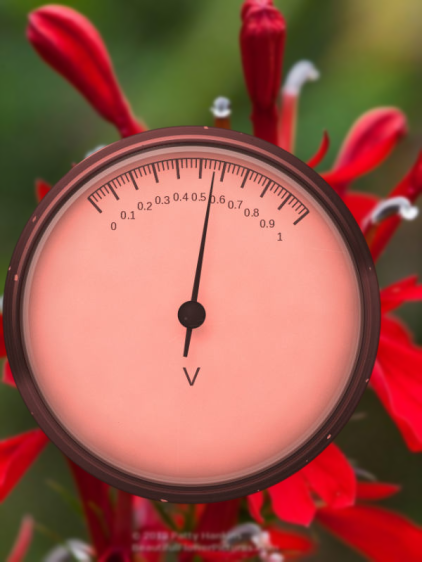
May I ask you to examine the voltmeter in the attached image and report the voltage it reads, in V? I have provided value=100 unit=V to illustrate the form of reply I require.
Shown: value=0.56 unit=V
